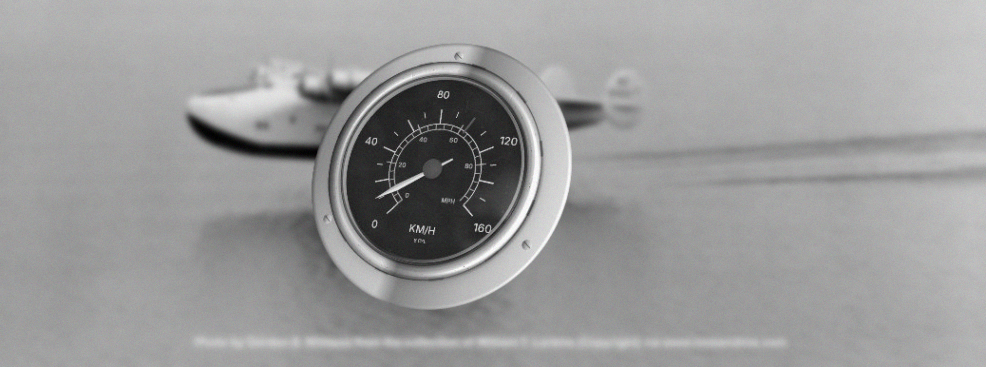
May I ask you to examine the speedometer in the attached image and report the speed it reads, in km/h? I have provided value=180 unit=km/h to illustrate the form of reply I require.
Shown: value=10 unit=km/h
